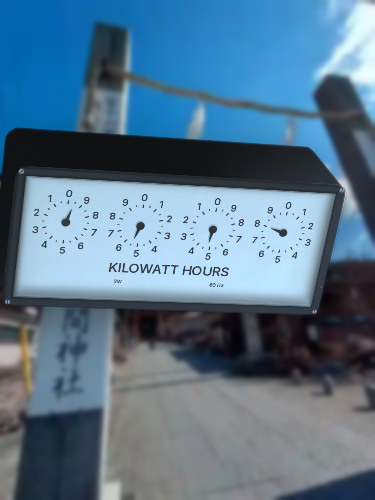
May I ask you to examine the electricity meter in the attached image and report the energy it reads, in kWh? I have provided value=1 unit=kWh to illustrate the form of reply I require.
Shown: value=9548 unit=kWh
